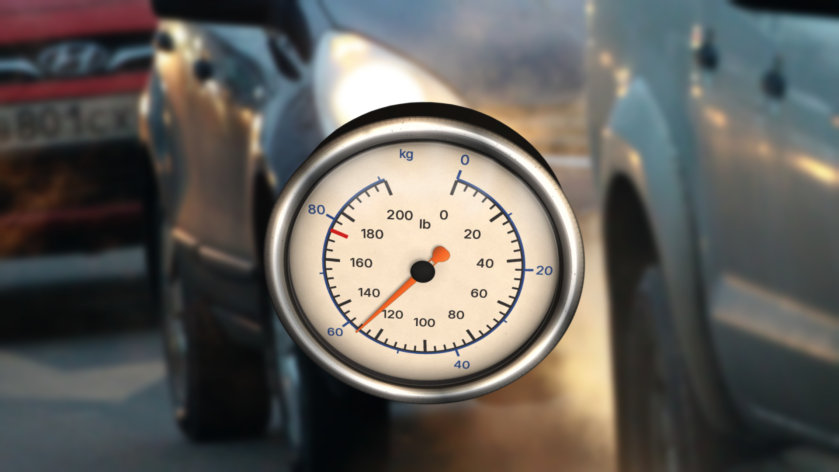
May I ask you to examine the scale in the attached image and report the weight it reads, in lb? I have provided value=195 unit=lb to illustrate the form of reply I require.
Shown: value=128 unit=lb
